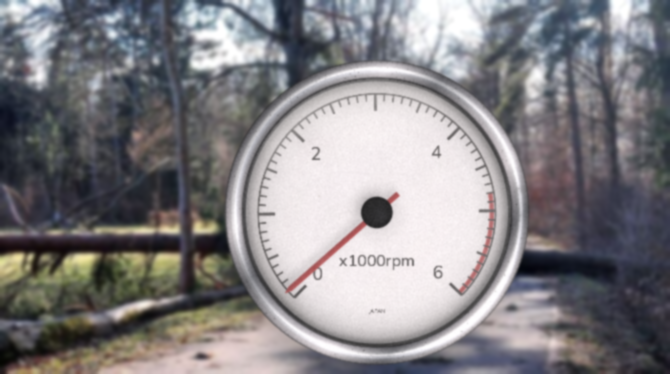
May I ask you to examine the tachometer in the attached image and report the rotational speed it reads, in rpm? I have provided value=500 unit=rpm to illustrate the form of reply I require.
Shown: value=100 unit=rpm
